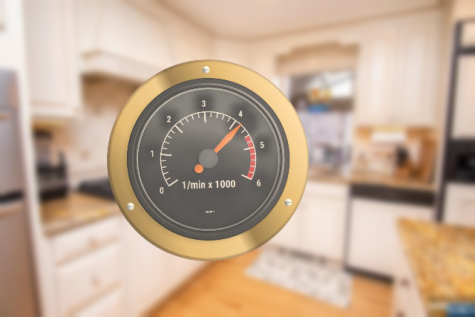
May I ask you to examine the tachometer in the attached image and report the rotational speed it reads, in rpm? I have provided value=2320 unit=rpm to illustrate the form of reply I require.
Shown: value=4200 unit=rpm
